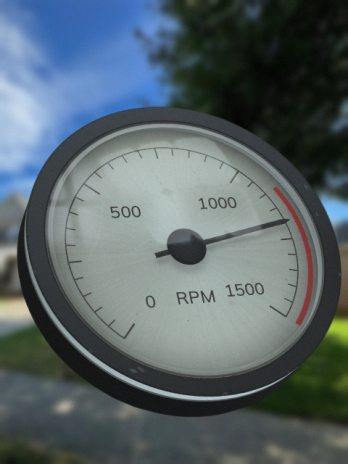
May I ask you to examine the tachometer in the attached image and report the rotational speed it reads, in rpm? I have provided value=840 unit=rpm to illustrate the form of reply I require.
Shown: value=1200 unit=rpm
